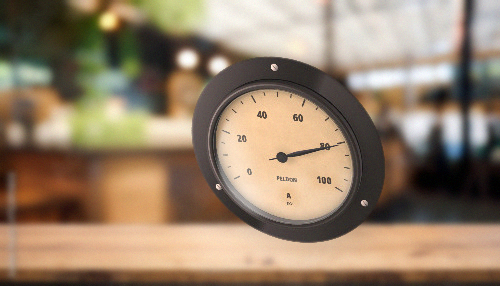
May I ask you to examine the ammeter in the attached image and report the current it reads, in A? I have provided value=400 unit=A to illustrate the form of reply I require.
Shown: value=80 unit=A
